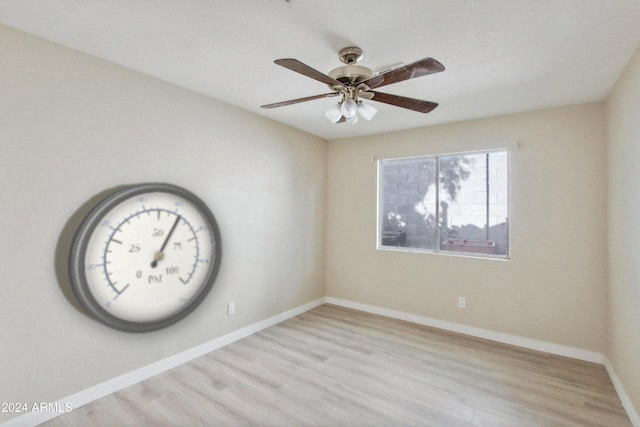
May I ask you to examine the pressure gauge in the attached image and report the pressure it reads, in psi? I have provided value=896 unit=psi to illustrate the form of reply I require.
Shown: value=60 unit=psi
